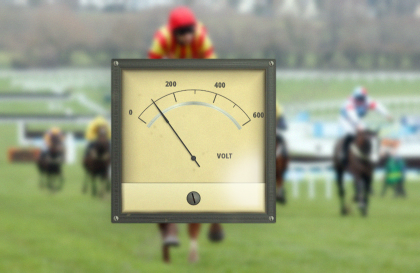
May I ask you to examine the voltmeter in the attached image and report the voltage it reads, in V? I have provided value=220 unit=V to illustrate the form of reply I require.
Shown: value=100 unit=V
